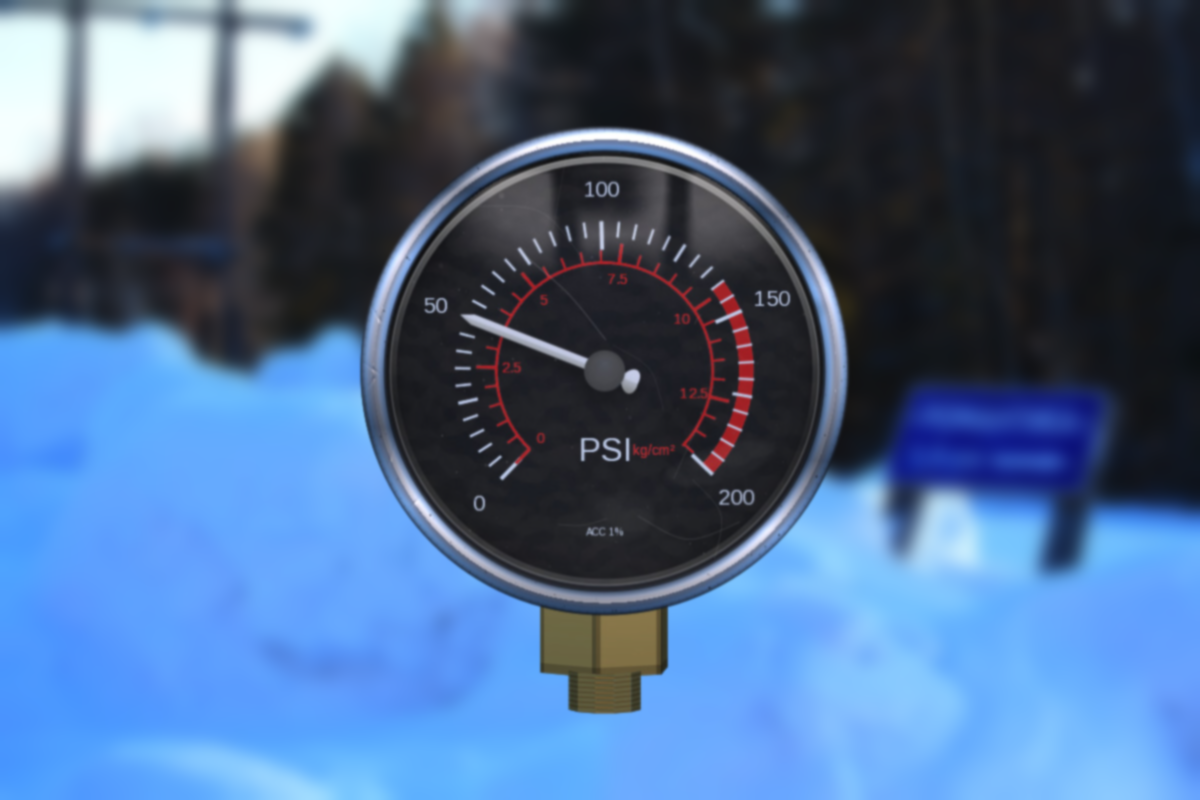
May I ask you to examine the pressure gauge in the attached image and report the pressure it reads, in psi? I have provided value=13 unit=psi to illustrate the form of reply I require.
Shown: value=50 unit=psi
